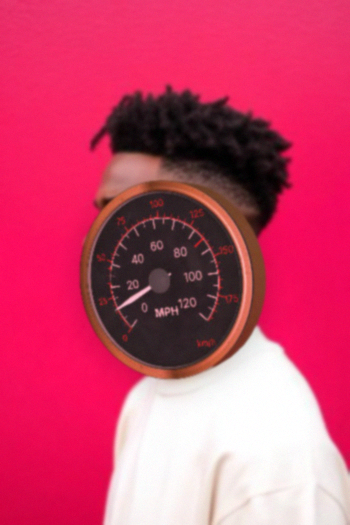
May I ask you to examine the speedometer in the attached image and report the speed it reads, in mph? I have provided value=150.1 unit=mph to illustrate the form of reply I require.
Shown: value=10 unit=mph
